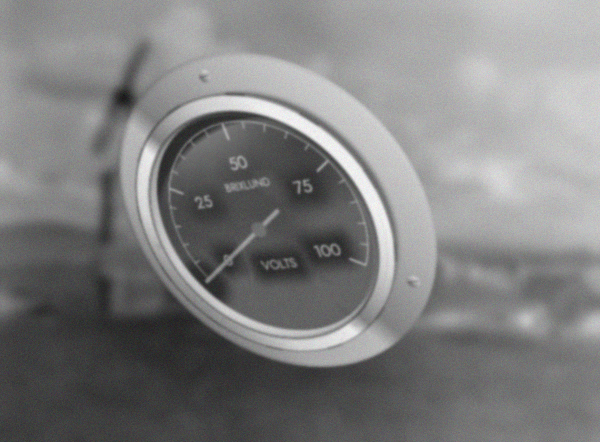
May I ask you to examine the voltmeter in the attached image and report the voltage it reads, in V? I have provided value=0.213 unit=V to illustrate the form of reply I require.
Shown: value=0 unit=V
